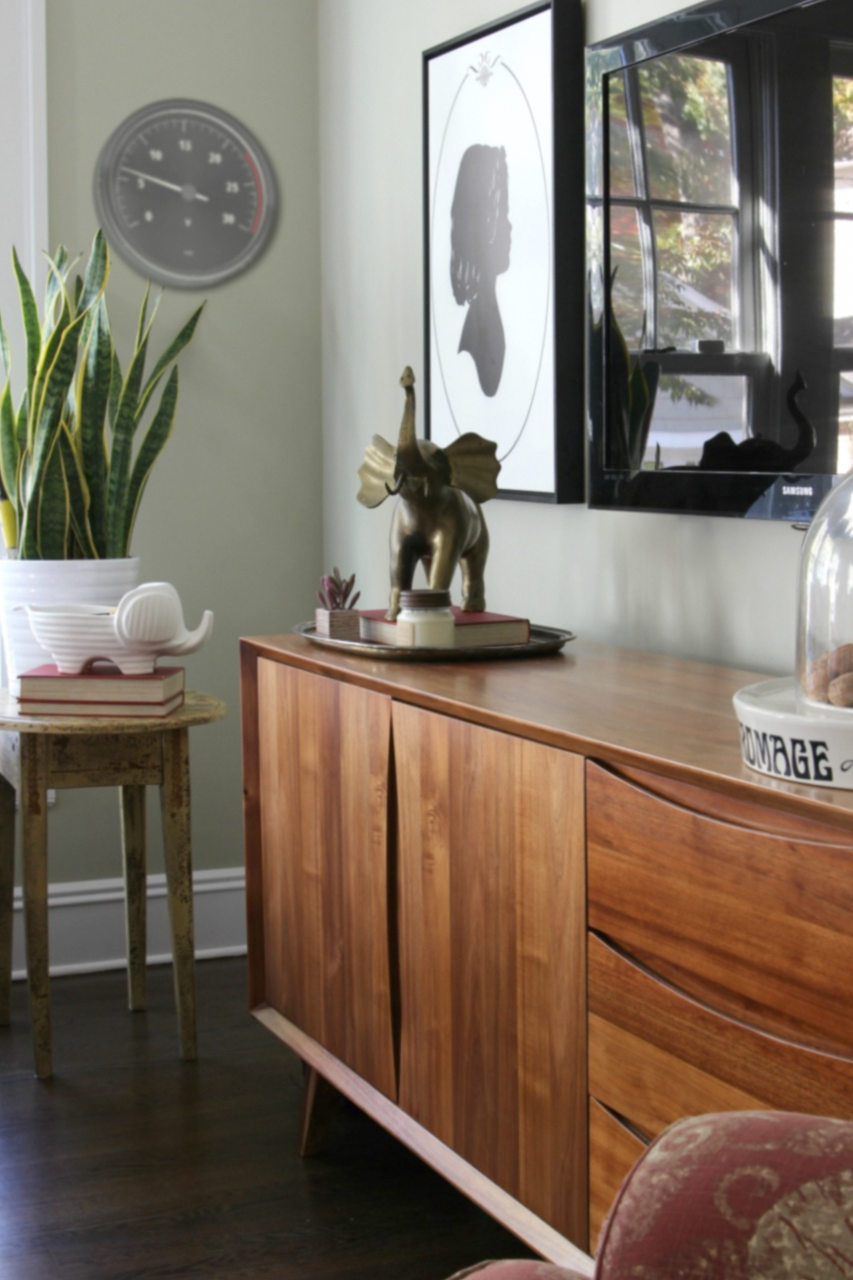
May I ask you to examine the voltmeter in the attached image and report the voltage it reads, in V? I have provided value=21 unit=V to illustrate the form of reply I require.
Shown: value=6 unit=V
